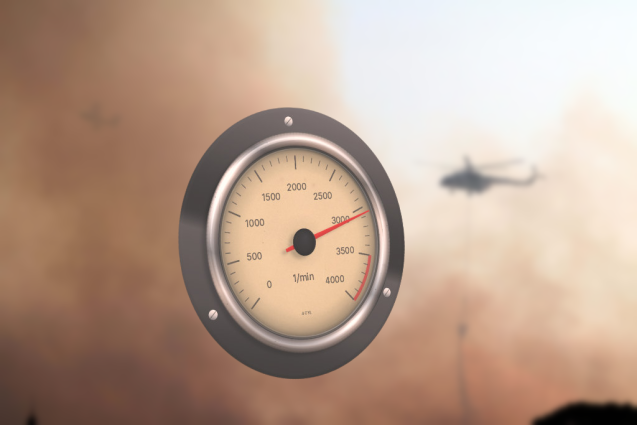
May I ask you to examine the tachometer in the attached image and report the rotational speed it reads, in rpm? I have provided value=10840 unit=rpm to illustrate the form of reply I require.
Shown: value=3050 unit=rpm
